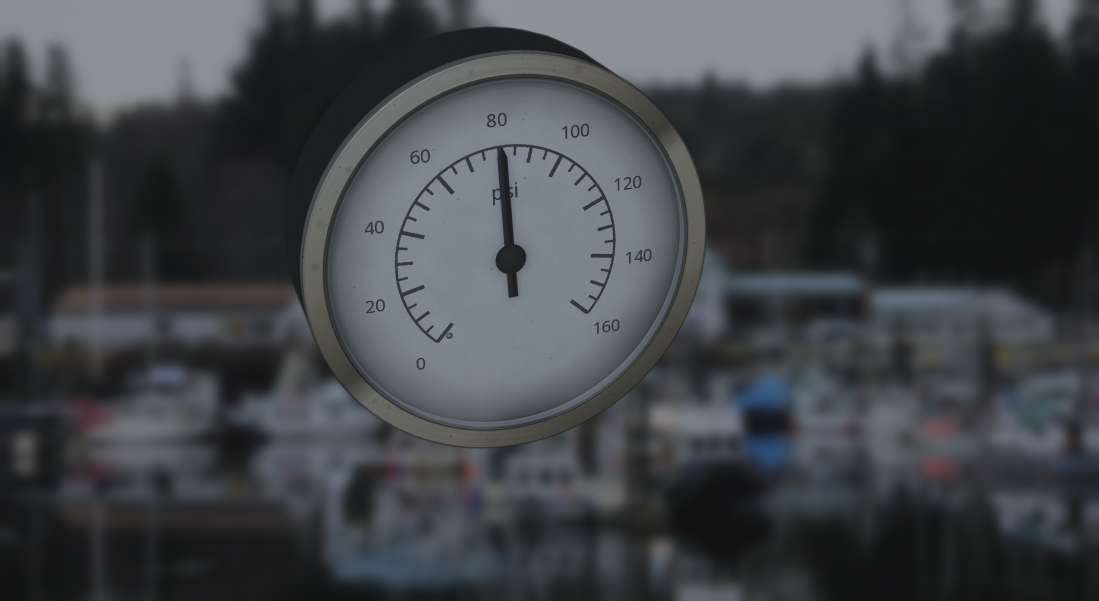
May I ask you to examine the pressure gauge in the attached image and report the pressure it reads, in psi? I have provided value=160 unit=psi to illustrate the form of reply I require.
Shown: value=80 unit=psi
